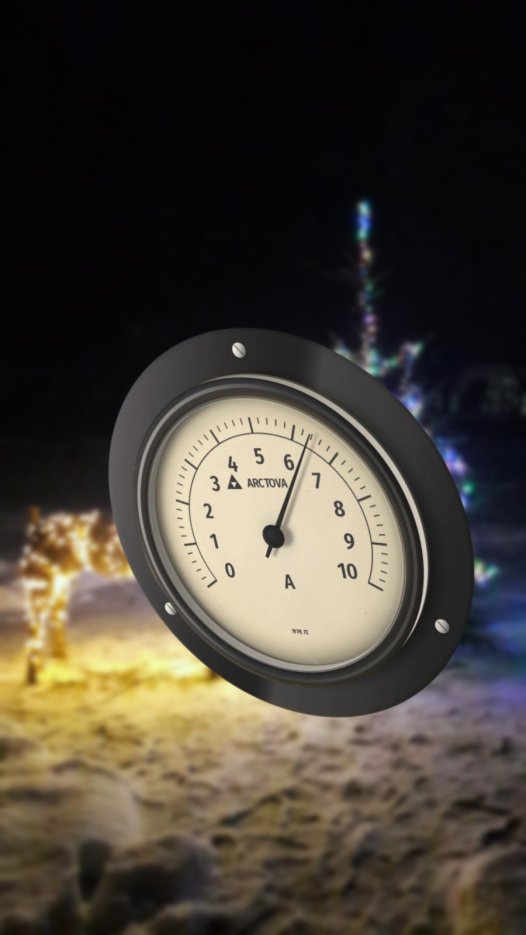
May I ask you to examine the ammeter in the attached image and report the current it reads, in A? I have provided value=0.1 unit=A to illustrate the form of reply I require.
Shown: value=6.4 unit=A
